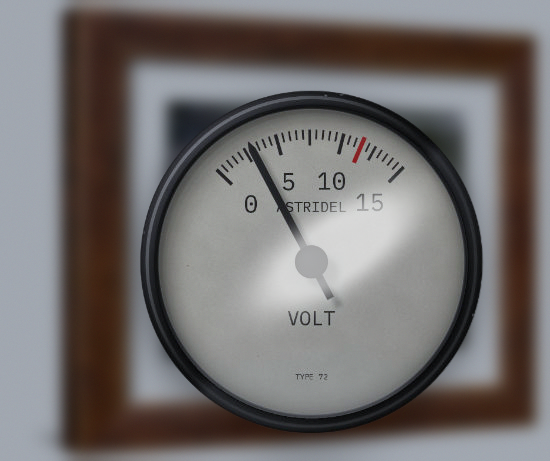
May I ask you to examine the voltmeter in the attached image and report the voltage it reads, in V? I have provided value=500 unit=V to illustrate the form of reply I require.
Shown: value=3 unit=V
